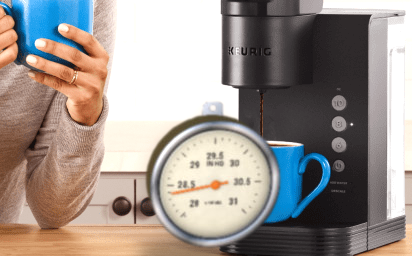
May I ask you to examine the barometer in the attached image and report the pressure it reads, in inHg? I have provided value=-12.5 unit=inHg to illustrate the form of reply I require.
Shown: value=28.4 unit=inHg
